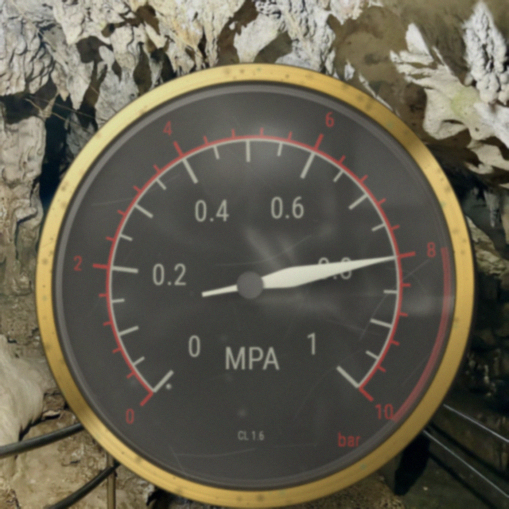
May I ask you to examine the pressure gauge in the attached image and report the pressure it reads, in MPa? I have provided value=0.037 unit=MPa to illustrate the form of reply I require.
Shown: value=0.8 unit=MPa
